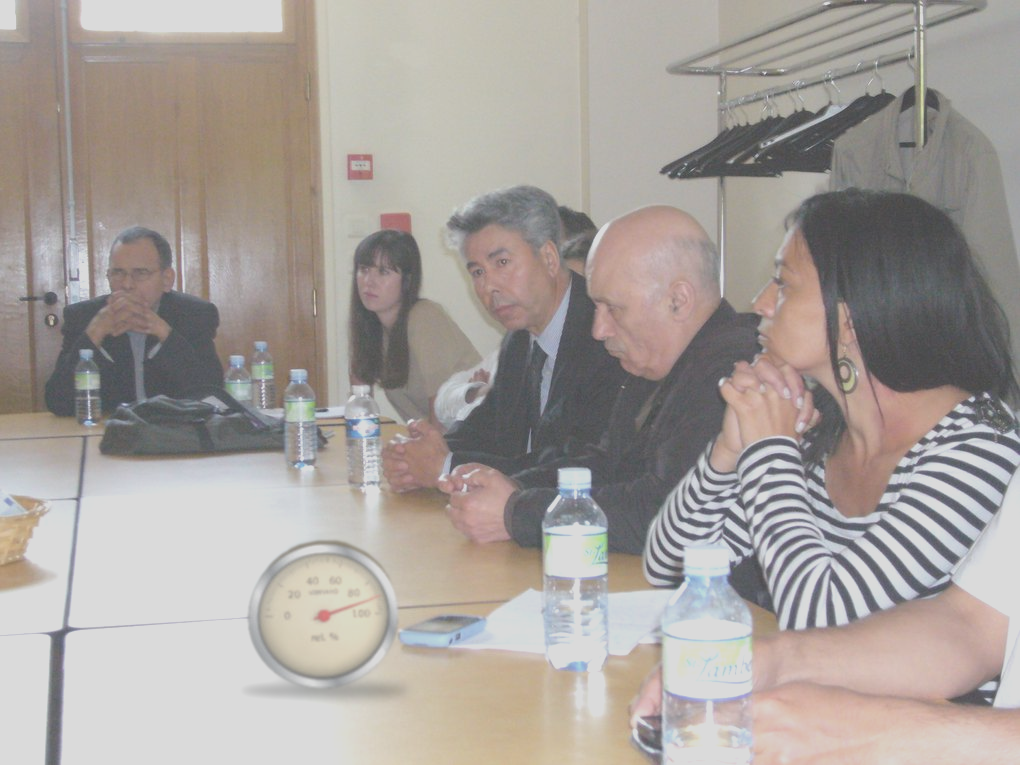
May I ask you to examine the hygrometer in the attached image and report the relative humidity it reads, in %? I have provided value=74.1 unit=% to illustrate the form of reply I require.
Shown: value=90 unit=%
